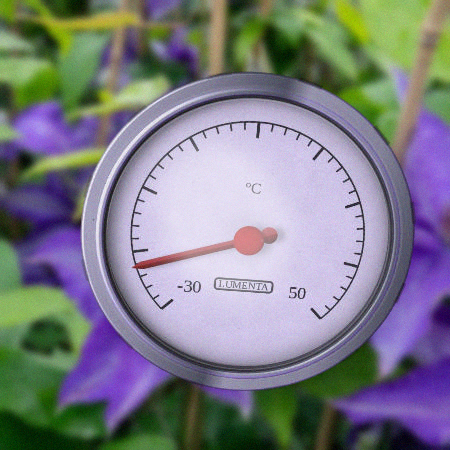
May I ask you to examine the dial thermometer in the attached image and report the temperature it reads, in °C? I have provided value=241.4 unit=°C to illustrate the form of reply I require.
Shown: value=-22 unit=°C
